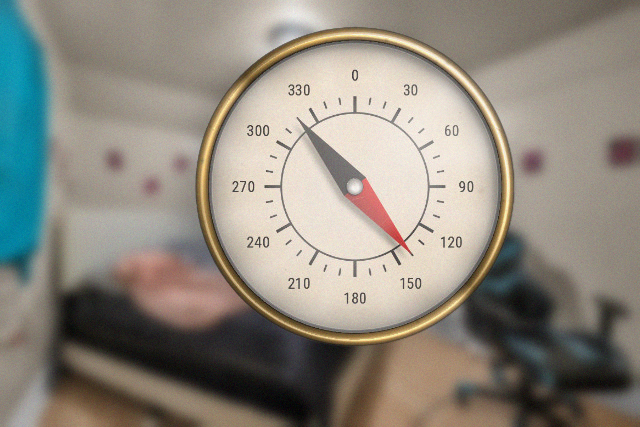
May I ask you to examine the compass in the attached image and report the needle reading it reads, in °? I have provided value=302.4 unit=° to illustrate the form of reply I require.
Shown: value=140 unit=°
